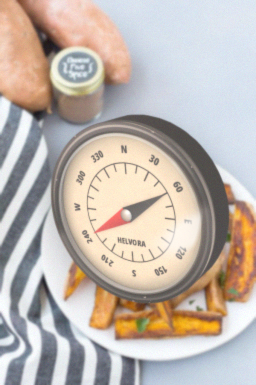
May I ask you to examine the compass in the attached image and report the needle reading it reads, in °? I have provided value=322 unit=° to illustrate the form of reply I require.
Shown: value=240 unit=°
